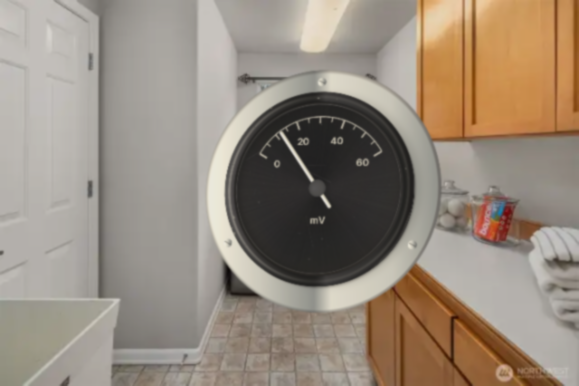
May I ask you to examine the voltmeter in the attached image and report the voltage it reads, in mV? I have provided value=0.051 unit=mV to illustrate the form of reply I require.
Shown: value=12.5 unit=mV
